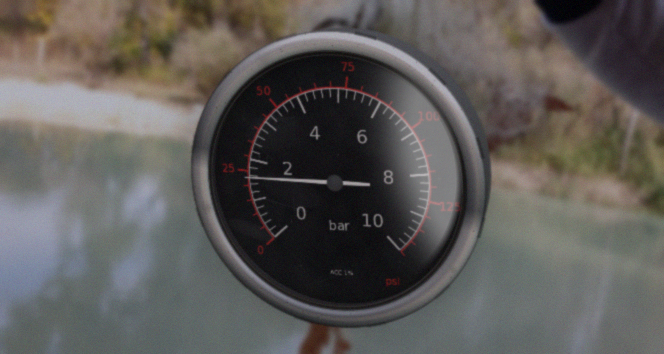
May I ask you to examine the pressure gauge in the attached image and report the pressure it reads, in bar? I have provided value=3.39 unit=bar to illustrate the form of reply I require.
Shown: value=1.6 unit=bar
